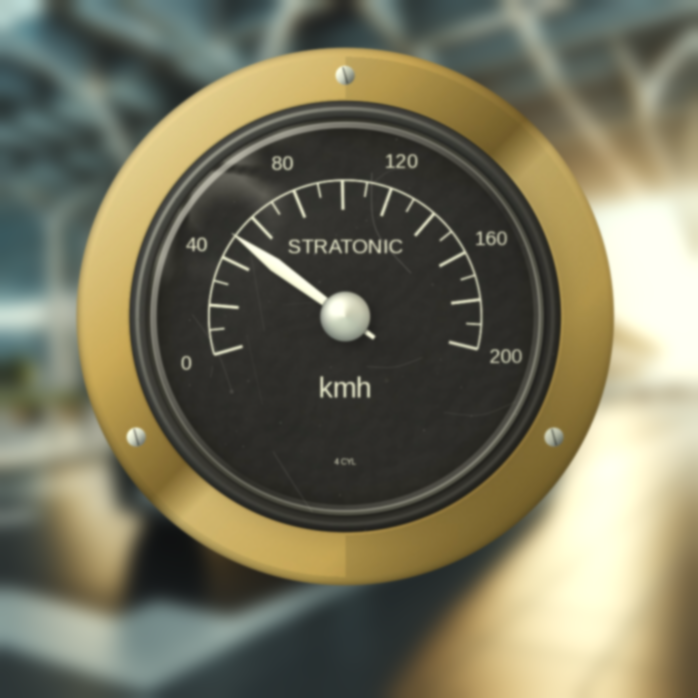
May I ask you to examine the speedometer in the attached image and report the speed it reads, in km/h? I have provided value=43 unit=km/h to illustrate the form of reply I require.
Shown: value=50 unit=km/h
